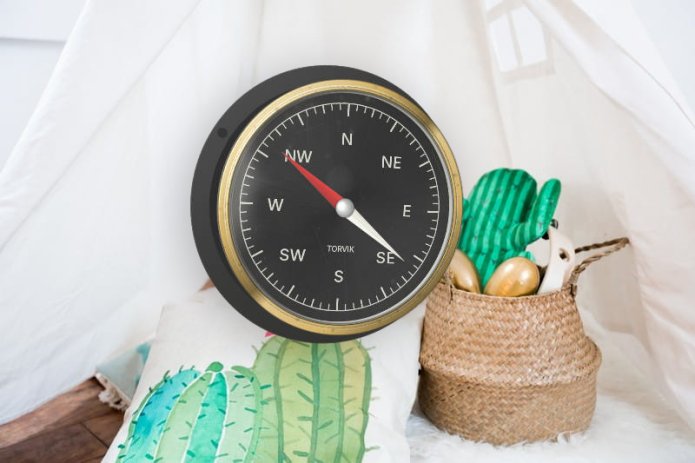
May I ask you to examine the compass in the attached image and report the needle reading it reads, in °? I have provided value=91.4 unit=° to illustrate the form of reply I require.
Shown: value=307.5 unit=°
